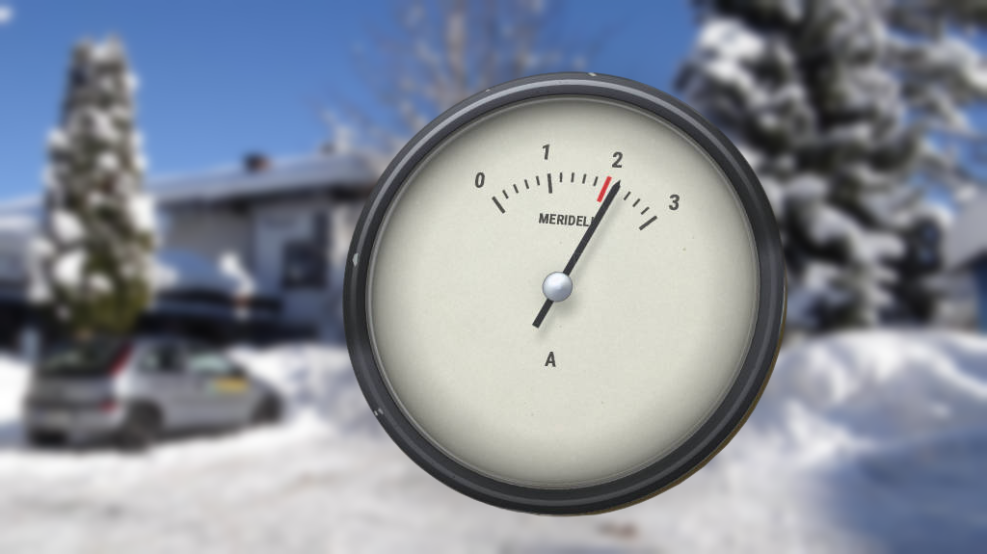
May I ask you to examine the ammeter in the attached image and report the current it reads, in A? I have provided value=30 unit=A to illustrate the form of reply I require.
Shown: value=2.2 unit=A
